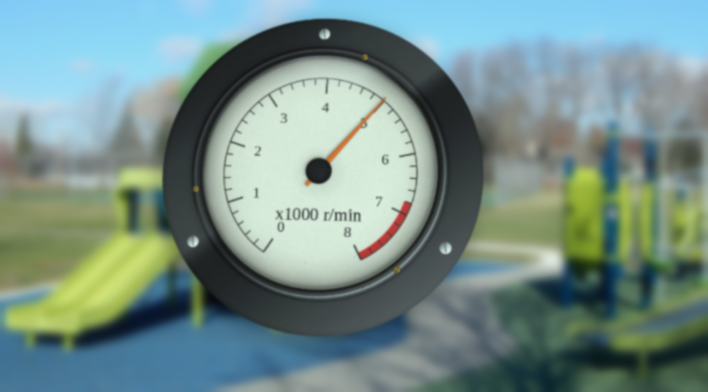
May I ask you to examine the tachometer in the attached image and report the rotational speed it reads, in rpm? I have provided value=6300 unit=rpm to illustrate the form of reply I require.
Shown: value=5000 unit=rpm
